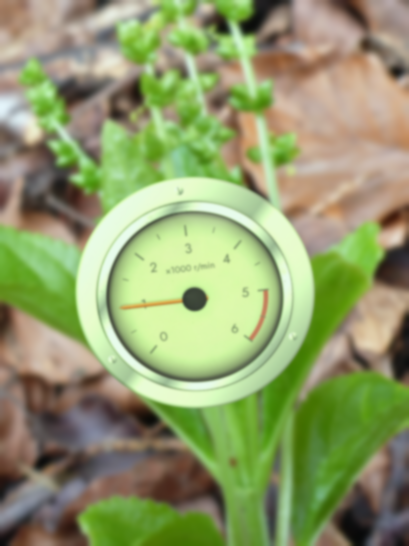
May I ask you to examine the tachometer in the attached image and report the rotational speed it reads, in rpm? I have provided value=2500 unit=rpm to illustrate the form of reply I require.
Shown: value=1000 unit=rpm
